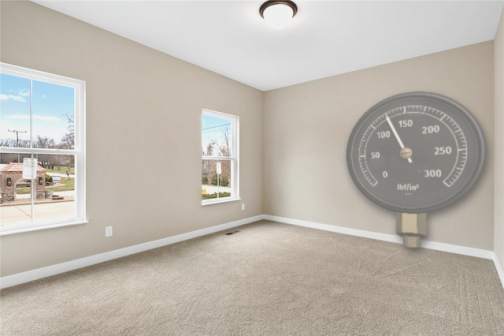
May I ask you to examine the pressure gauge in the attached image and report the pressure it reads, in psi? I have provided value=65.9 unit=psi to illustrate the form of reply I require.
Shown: value=125 unit=psi
